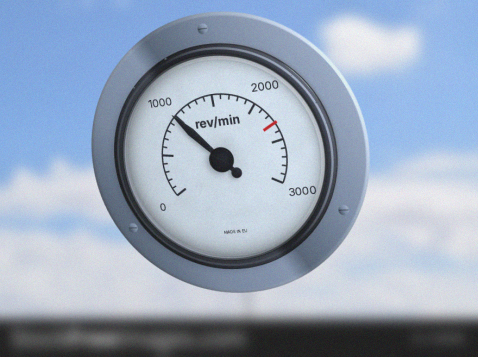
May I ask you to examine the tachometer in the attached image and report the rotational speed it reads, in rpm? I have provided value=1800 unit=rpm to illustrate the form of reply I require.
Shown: value=1000 unit=rpm
